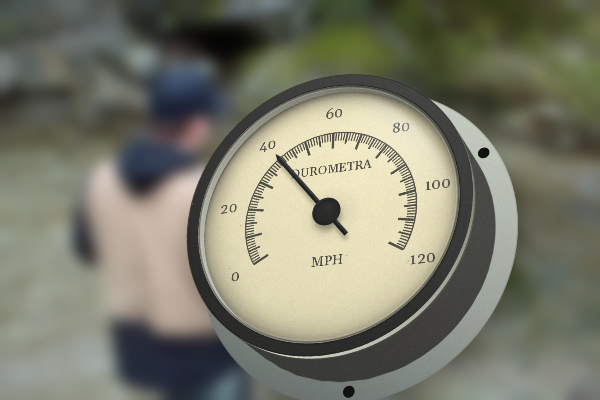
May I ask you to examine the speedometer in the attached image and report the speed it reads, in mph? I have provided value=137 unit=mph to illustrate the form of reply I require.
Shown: value=40 unit=mph
